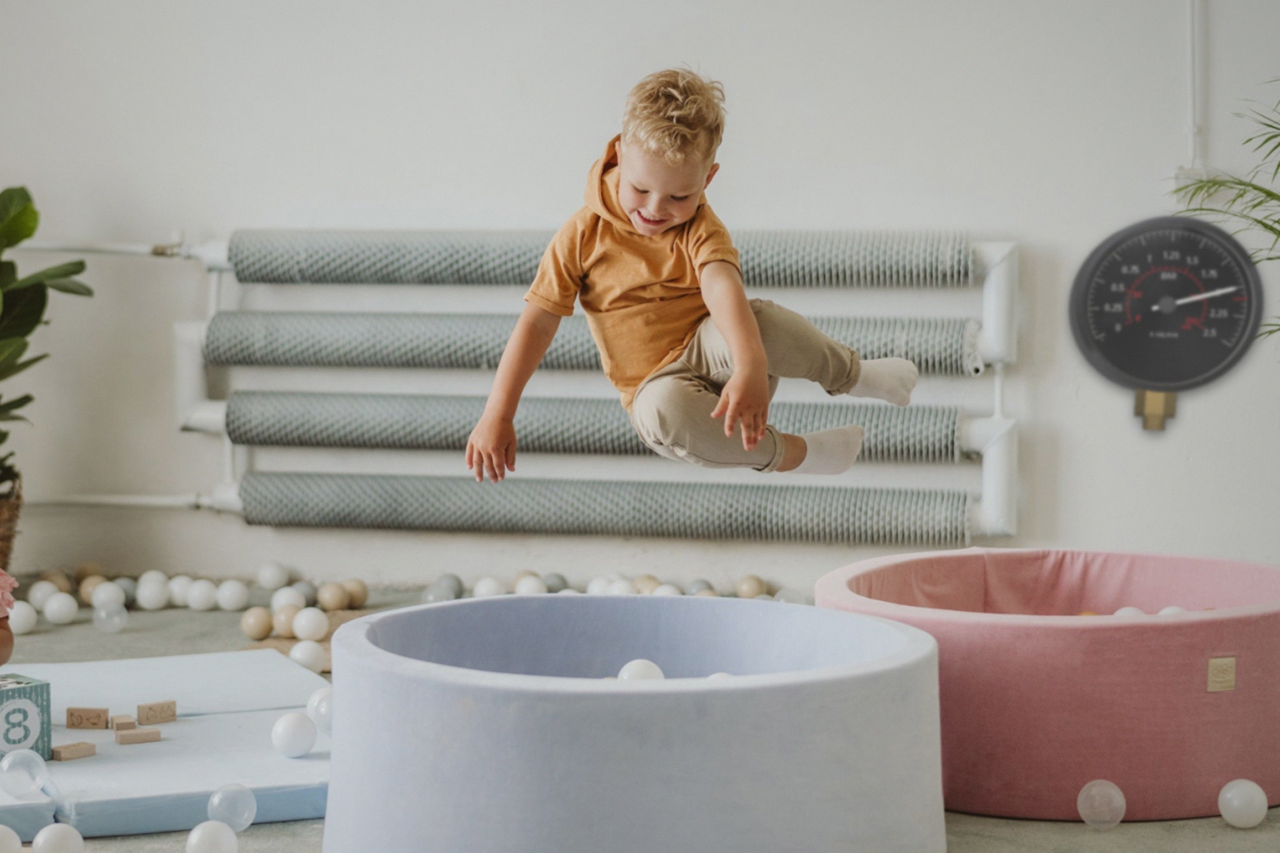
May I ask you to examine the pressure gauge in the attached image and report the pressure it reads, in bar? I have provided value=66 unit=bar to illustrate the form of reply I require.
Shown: value=2 unit=bar
